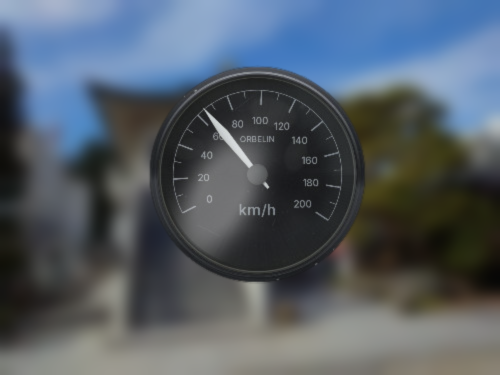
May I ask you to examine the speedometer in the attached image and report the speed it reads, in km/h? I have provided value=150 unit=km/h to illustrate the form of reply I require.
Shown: value=65 unit=km/h
